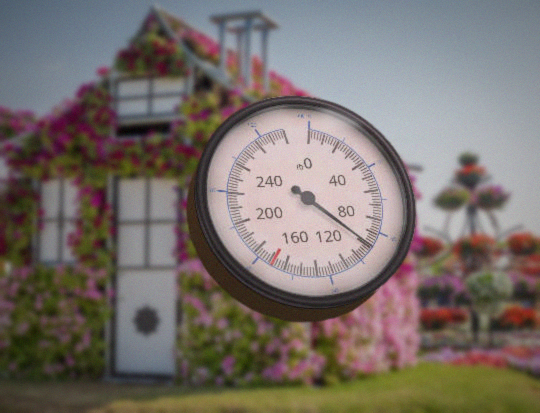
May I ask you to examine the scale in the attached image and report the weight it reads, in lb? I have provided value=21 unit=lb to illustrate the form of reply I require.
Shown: value=100 unit=lb
